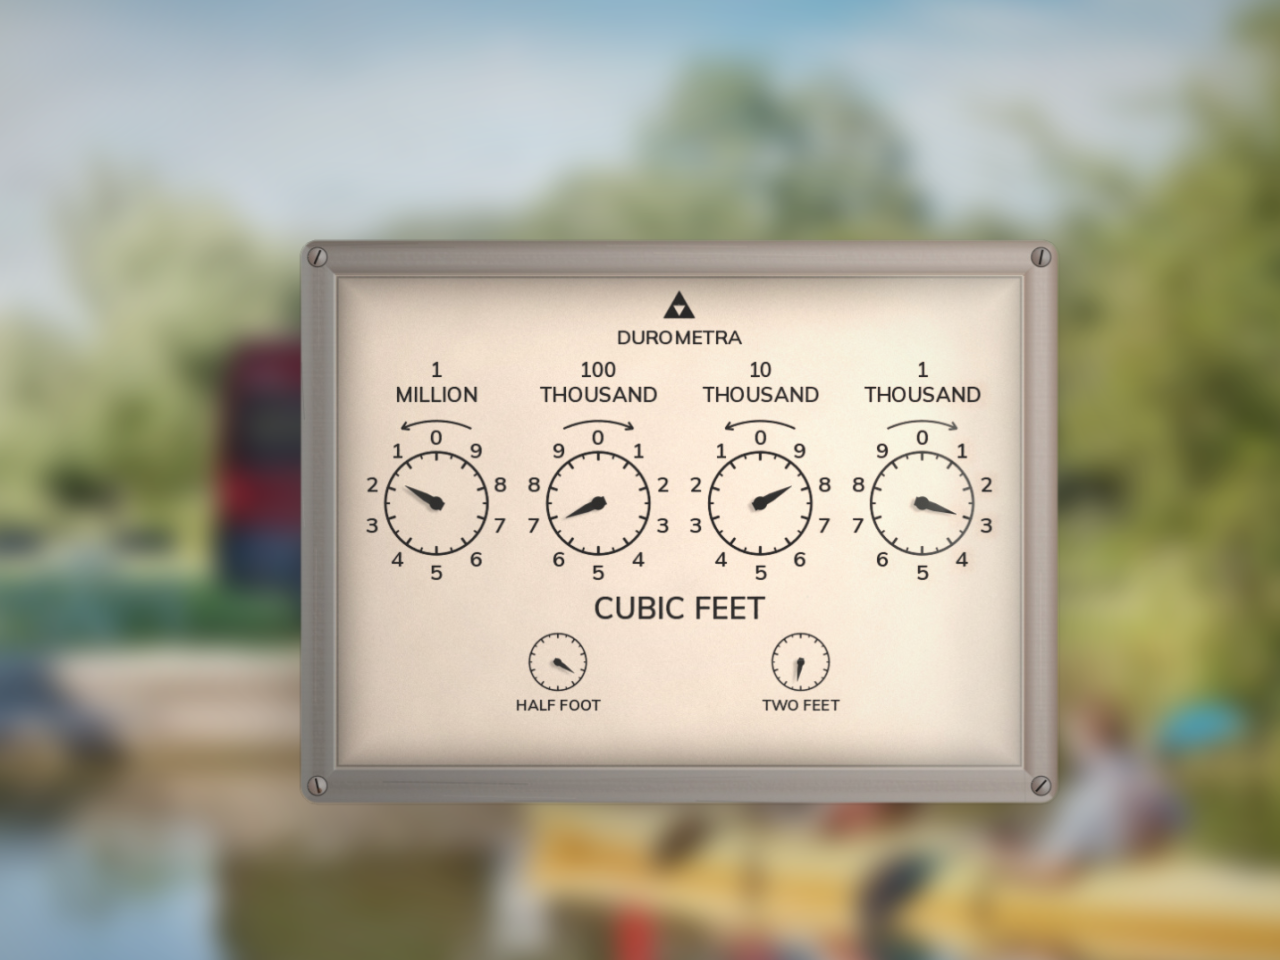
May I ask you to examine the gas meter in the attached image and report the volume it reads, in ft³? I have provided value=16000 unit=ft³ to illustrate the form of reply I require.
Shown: value=168300 unit=ft³
